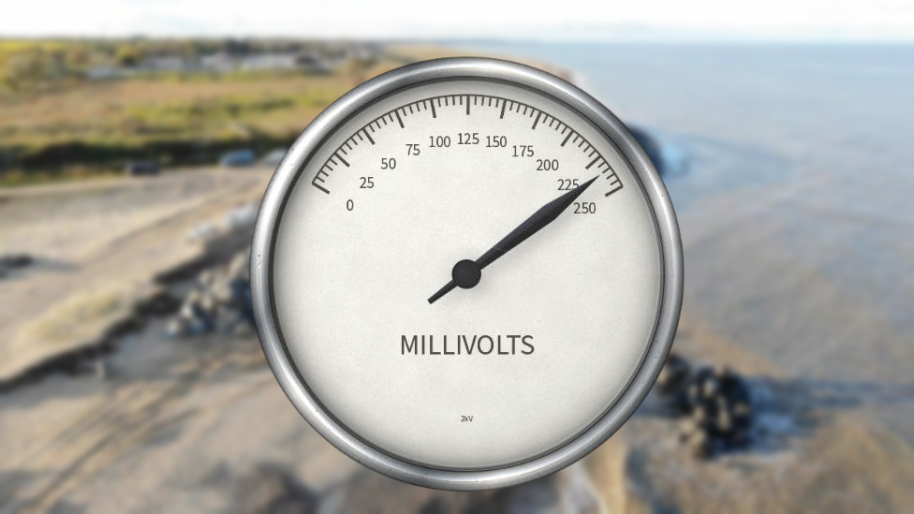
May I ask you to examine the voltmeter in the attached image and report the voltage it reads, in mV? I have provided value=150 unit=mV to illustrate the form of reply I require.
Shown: value=235 unit=mV
